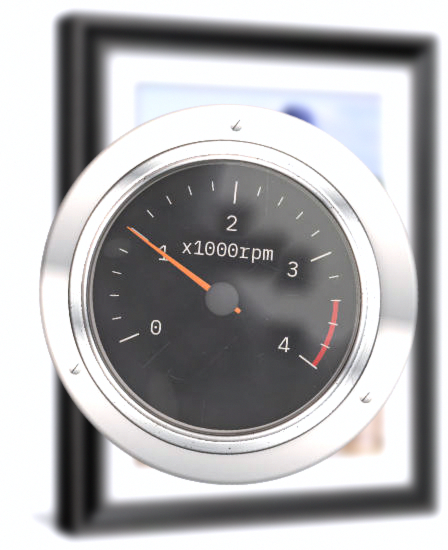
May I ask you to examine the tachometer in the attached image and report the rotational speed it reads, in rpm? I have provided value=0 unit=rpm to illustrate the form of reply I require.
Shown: value=1000 unit=rpm
